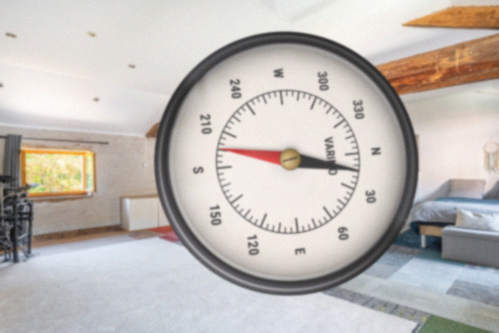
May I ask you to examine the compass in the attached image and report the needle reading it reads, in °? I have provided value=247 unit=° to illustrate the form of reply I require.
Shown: value=195 unit=°
